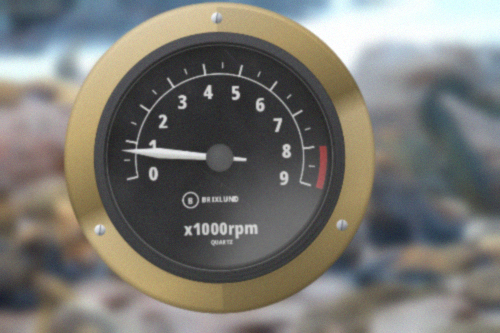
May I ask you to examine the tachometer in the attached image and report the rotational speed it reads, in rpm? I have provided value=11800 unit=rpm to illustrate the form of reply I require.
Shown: value=750 unit=rpm
